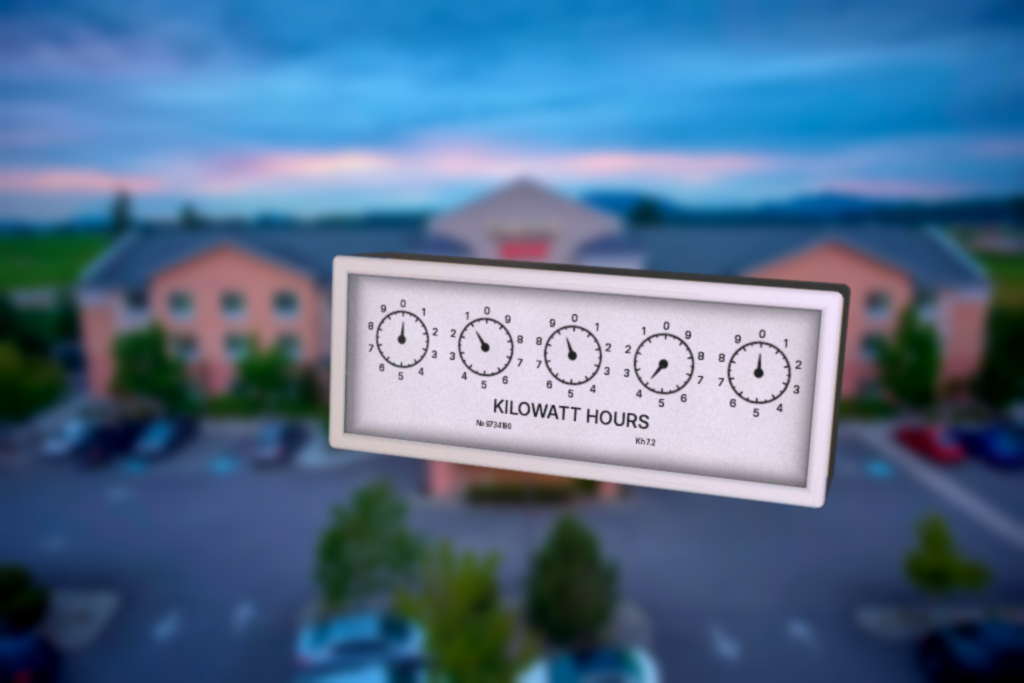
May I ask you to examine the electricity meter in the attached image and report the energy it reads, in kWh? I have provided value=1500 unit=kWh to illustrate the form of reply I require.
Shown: value=940 unit=kWh
